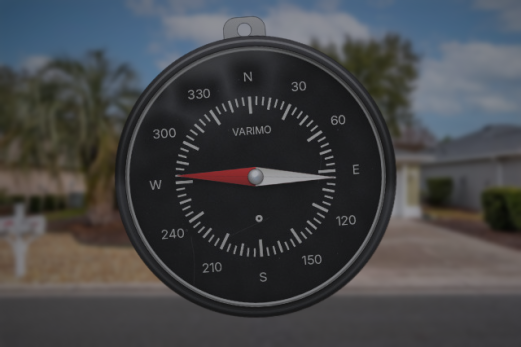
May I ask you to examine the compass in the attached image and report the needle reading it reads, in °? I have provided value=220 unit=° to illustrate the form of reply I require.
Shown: value=275 unit=°
